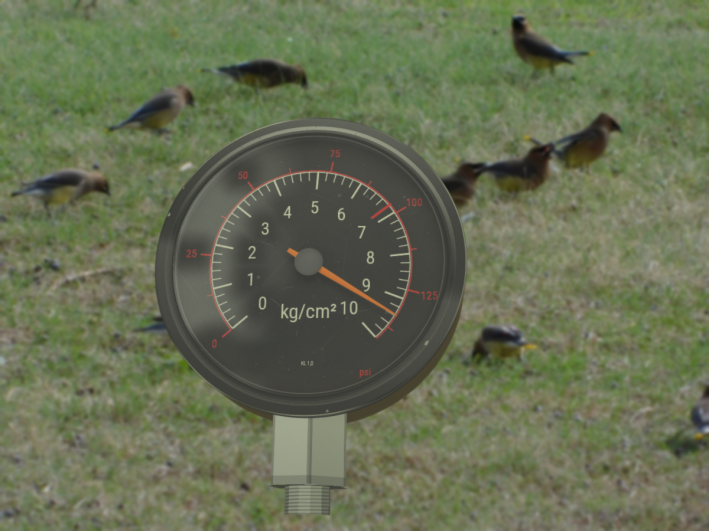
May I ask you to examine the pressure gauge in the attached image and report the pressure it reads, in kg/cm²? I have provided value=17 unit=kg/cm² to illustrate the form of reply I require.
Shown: value=9.4 unit=kg/cm²
